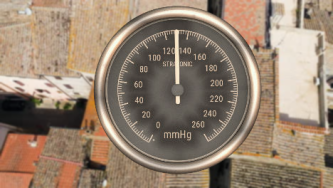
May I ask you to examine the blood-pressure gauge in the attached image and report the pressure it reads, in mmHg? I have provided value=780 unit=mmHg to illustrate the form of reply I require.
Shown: value=130 unit=mmHg
